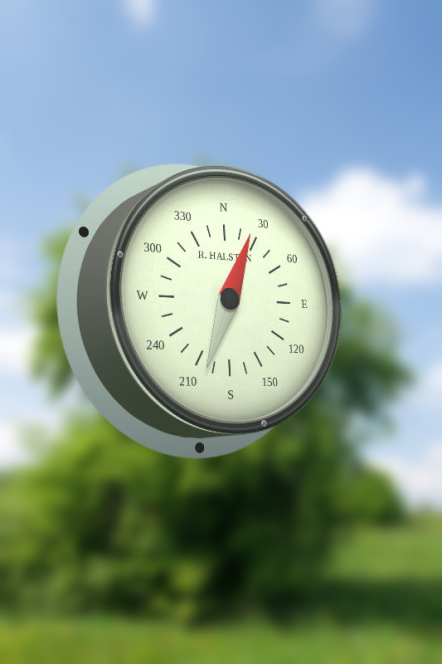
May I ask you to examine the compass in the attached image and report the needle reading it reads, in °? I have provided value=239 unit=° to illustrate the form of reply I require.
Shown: value=22.5 unit=°
